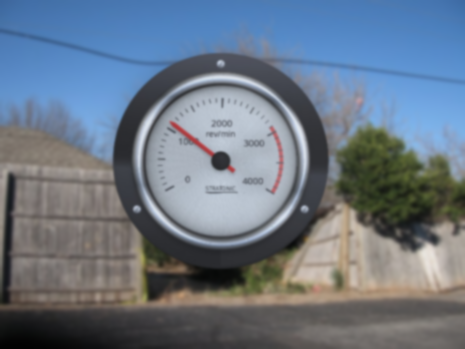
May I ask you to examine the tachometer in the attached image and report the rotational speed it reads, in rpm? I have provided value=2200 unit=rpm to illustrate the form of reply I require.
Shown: value=1100 unit=rpm
